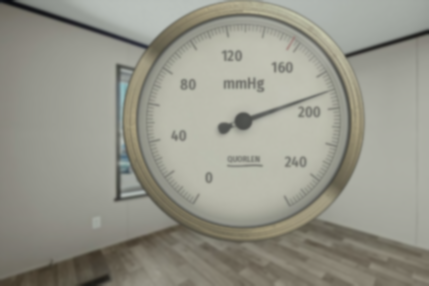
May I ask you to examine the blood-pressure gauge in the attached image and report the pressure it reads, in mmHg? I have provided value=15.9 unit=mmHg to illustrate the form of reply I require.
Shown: value=190 unit=mmHg
